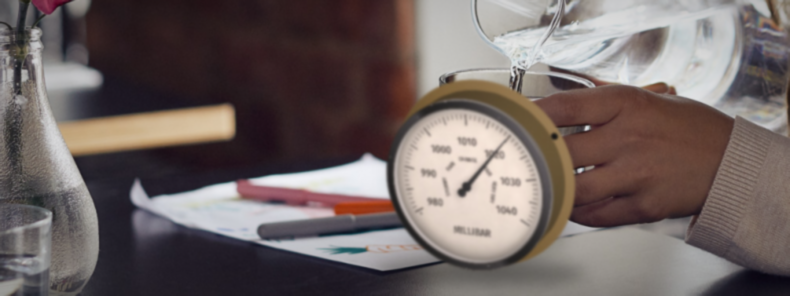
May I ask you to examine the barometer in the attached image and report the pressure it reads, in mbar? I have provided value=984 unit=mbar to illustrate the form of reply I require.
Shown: value=1020 unit=mbar
